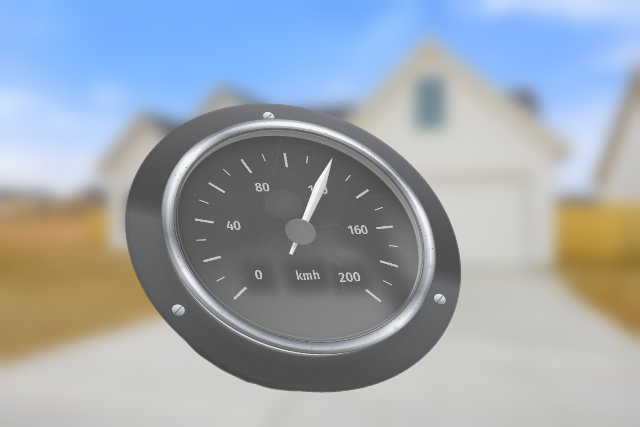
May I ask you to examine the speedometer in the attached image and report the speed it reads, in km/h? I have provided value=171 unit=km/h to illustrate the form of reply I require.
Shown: value=120 unit=km/h
